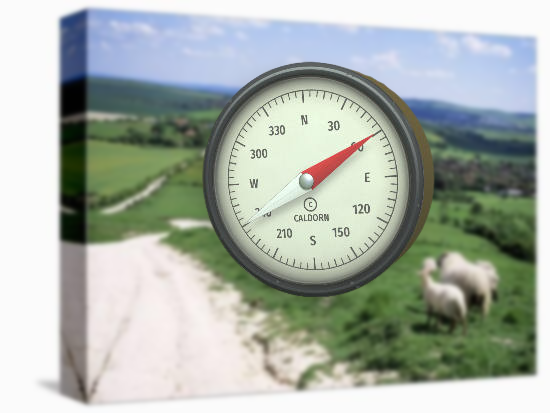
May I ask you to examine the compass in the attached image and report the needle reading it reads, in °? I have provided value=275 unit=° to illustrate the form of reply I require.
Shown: value=60 unit=°
